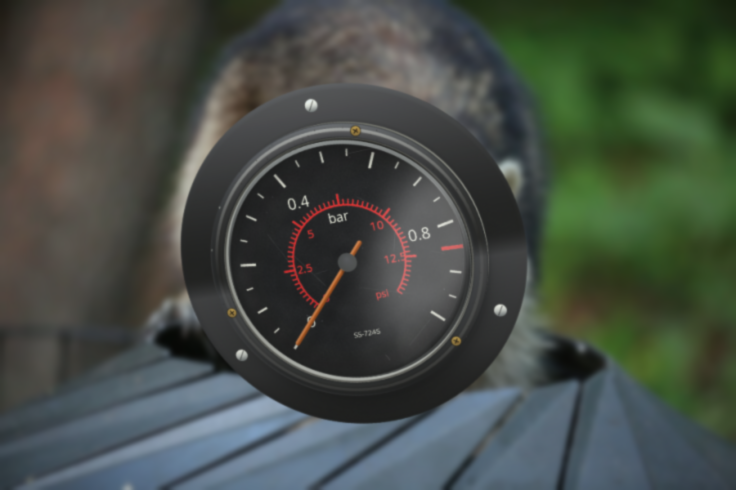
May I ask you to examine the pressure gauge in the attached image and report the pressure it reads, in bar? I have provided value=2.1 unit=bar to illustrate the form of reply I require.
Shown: value=0 unit=bar
